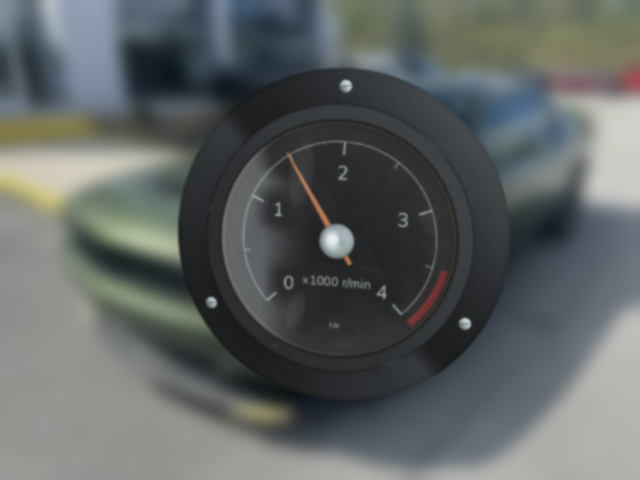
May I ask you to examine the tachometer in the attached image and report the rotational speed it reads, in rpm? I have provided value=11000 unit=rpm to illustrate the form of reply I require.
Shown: value=1500 unit=rpm
